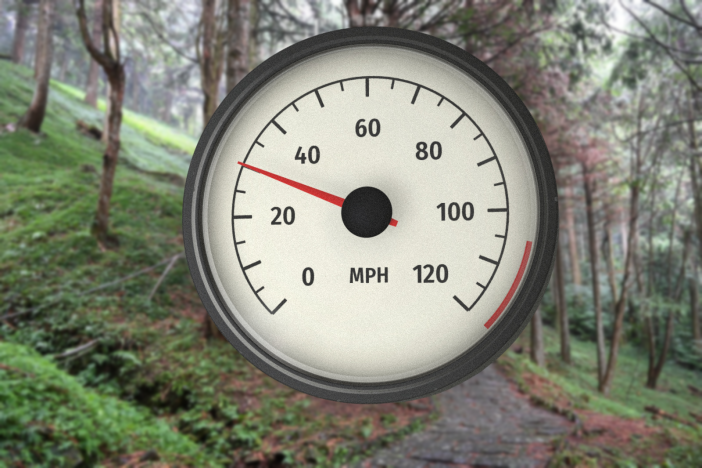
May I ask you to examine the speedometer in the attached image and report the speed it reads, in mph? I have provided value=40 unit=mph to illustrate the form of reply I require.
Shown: value=30 unit=mph
